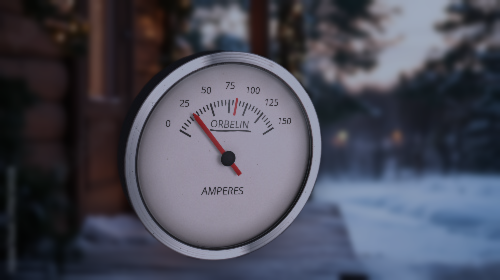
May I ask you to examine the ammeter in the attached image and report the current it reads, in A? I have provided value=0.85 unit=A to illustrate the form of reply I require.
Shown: value=25 unit=A
